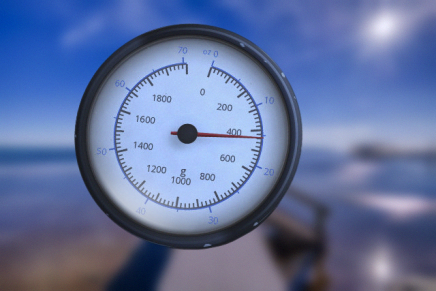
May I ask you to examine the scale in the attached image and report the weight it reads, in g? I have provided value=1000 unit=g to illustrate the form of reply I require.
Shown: value=440 unit=g
